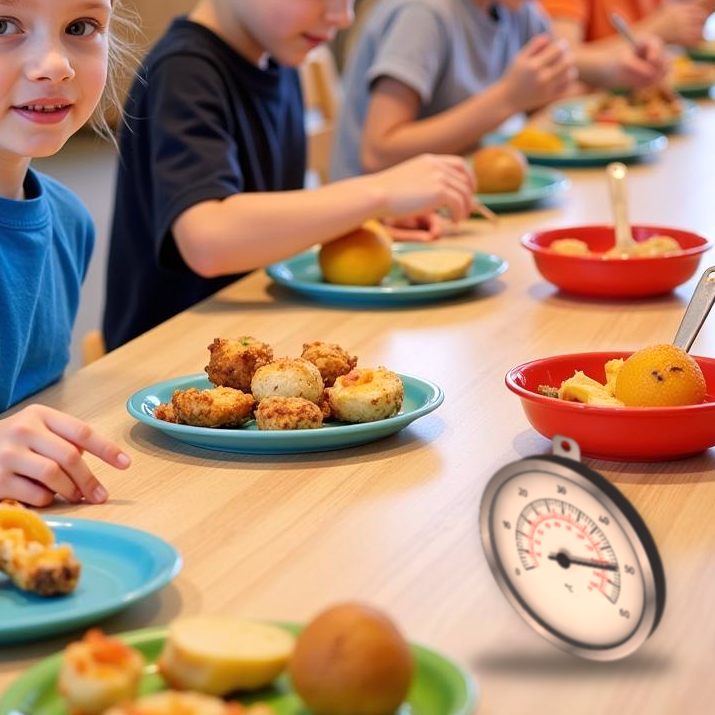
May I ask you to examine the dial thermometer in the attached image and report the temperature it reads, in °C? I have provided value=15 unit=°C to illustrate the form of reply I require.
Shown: value=50 unit=°C
